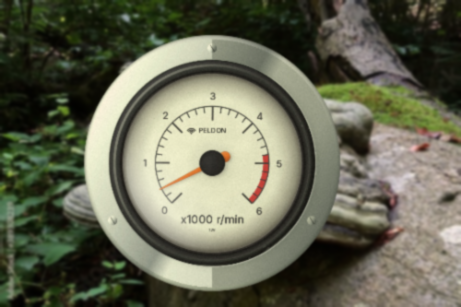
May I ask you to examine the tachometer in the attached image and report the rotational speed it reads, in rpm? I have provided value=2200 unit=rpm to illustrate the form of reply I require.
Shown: value=400 unit=rpm
